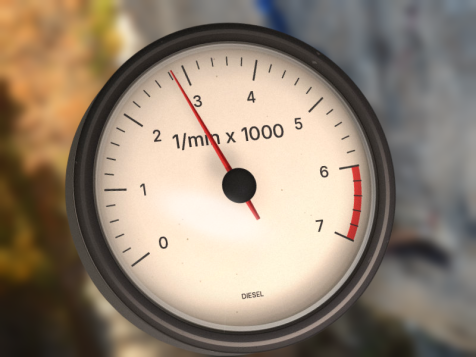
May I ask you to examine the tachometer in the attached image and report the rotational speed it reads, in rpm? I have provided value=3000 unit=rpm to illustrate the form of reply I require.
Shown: value=2800 unit=rpm
